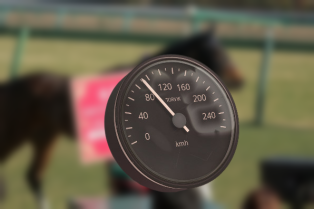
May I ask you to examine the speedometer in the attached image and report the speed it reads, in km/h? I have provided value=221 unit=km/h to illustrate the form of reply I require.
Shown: value=90 unit=km/h
